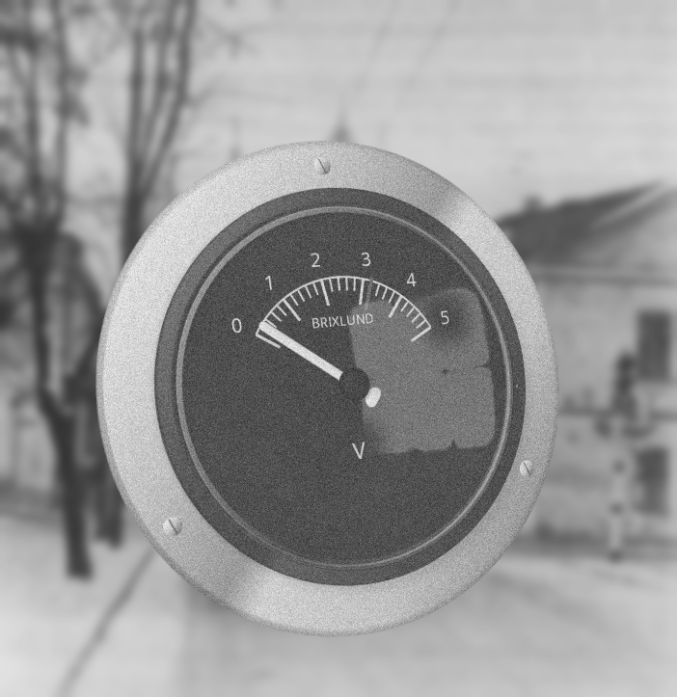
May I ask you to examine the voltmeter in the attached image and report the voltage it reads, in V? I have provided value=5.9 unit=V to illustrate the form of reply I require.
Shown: value=0.2 unit=V
